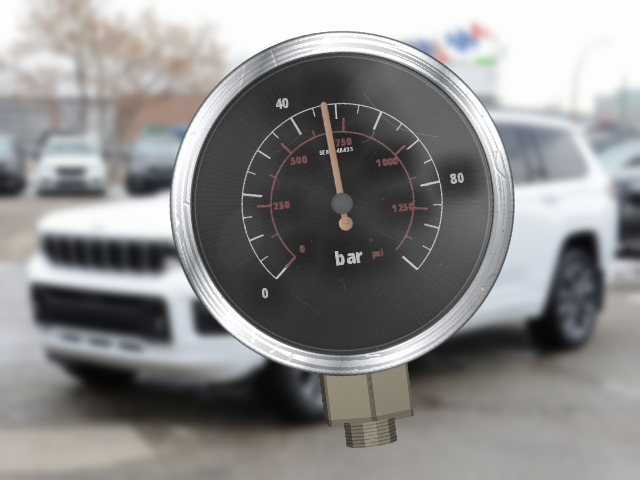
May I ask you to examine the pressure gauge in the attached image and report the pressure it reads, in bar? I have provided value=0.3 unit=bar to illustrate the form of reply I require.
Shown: value=47.5 unit=bar
